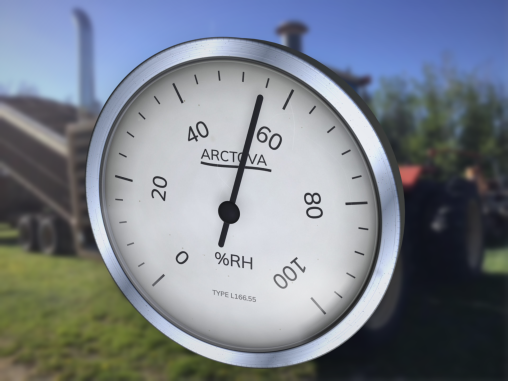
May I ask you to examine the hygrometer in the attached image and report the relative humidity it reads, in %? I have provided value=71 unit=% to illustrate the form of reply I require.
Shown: value=56 unit=%
